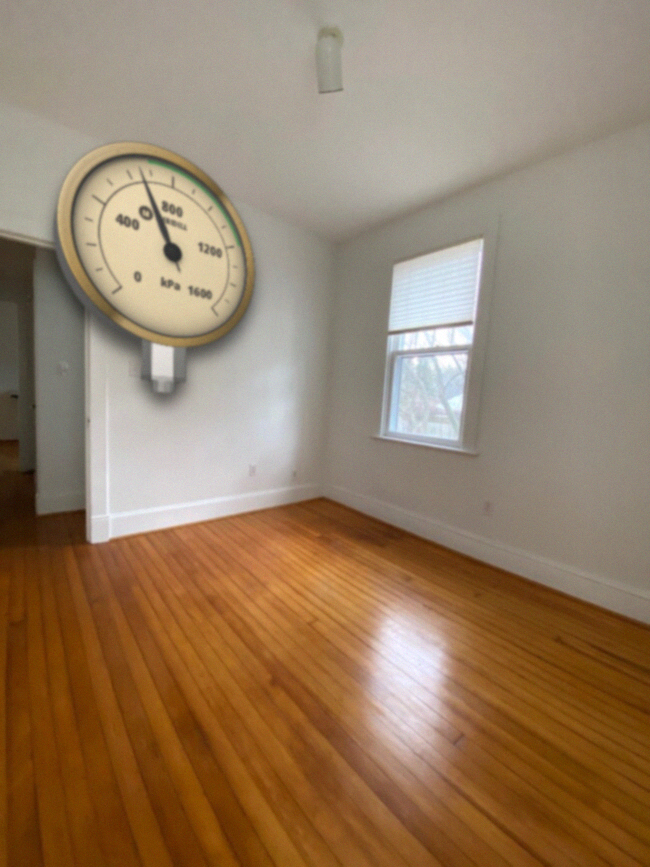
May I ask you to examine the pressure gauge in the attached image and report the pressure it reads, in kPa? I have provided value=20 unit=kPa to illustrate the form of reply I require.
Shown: value=650 unit=kPa
